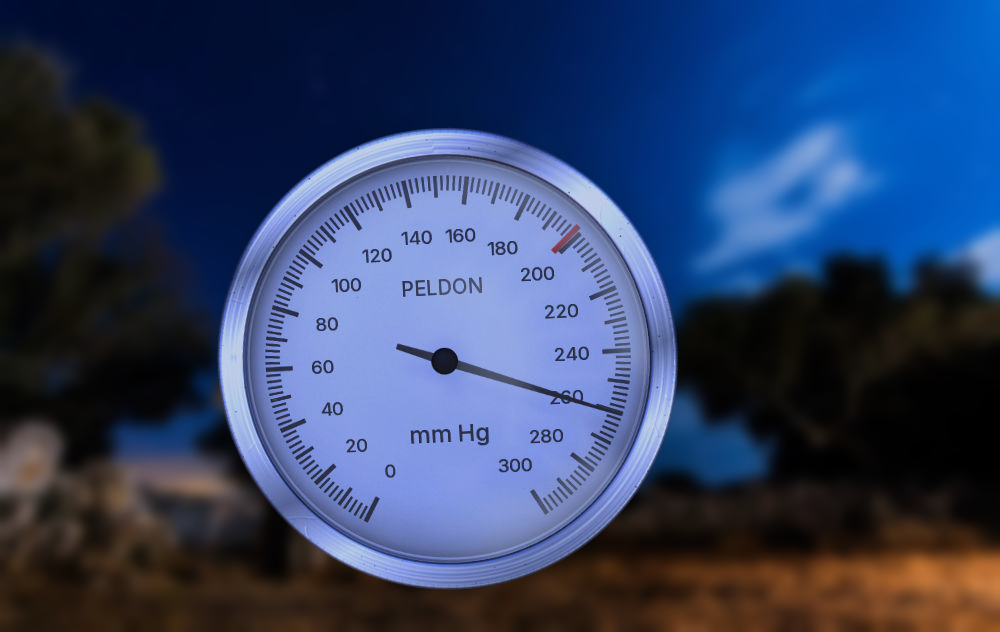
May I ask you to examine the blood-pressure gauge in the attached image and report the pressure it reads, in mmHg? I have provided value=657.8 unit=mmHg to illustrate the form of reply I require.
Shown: value=260 unit=mmHg
